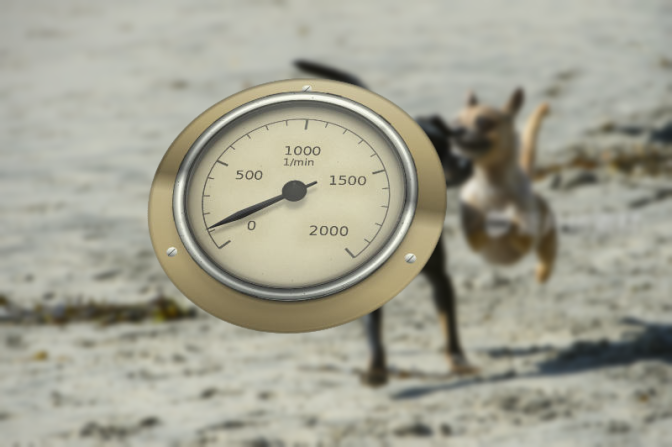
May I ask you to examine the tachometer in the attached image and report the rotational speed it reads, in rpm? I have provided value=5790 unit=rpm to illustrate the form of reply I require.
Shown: value=100 unit=rpm
